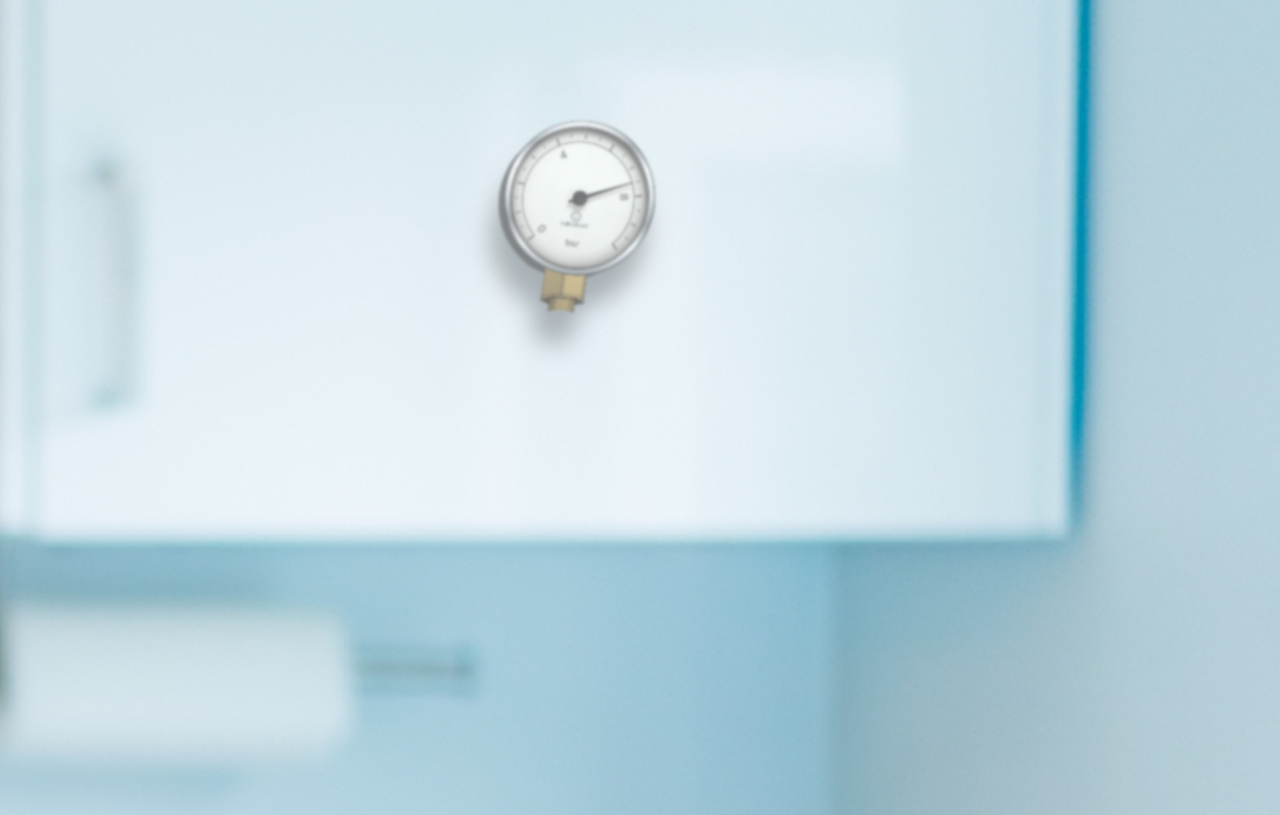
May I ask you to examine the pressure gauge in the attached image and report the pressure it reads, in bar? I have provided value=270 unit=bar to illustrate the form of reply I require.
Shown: value=7.5 unit=bar
